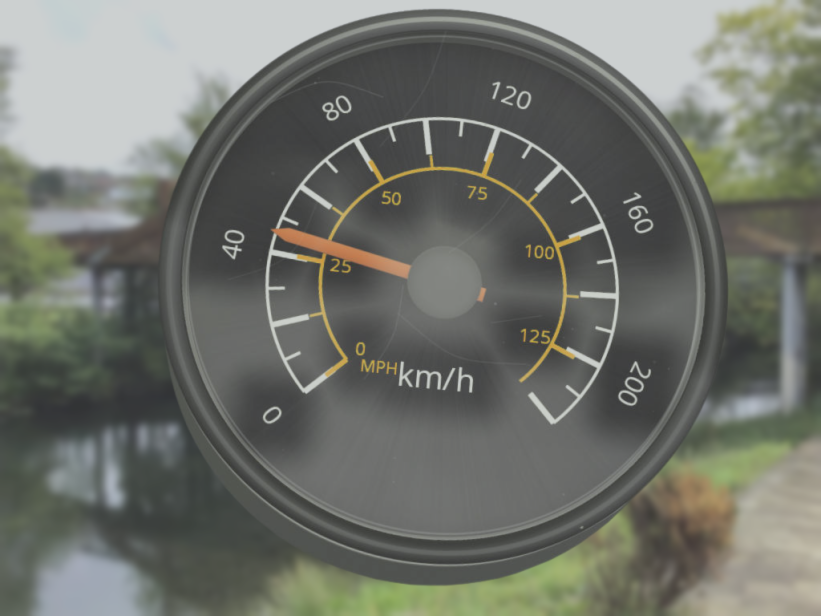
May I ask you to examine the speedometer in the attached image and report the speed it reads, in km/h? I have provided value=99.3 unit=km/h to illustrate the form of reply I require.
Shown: value=45 unit=km/h
